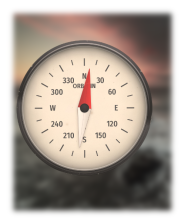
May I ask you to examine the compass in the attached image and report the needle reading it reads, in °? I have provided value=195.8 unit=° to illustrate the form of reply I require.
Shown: value=7.5 unit=°
